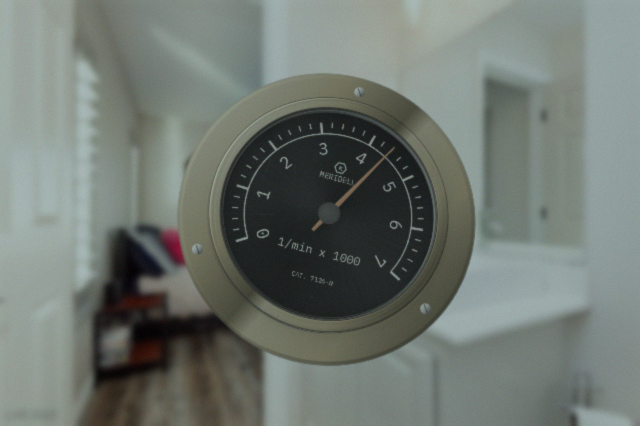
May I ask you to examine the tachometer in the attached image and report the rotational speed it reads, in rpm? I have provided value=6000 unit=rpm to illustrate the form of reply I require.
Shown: value=4400 unit=rpm
